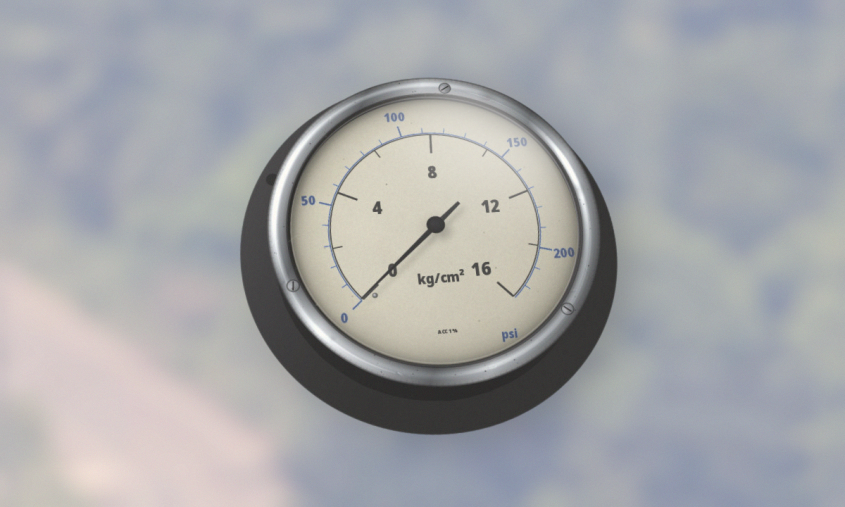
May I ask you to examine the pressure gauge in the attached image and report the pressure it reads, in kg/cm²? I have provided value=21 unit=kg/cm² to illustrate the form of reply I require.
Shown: value=0 unit=kg/cm²
